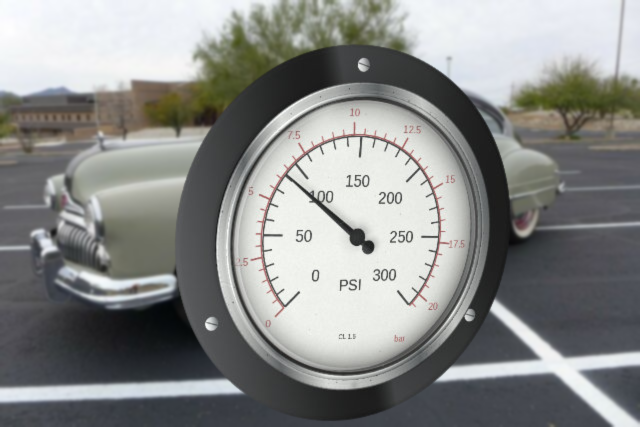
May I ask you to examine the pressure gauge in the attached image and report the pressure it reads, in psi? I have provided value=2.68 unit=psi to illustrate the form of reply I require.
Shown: value=90 unit=psi
